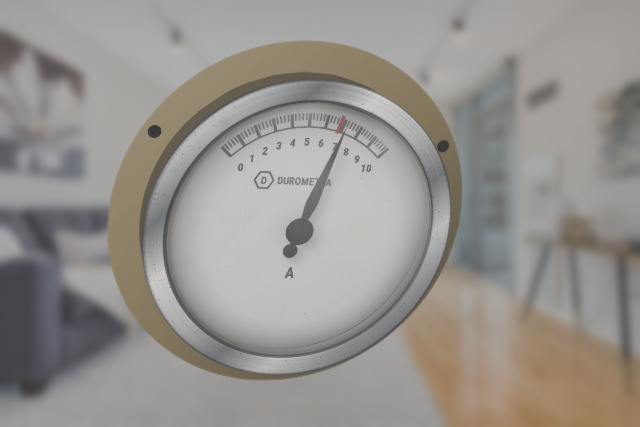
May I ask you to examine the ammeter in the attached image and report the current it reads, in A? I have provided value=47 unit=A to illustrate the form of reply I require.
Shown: value=7 unit=A
